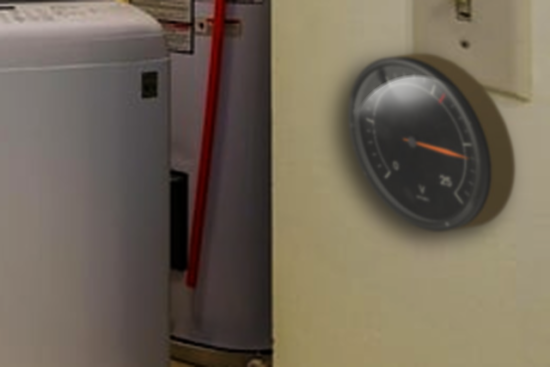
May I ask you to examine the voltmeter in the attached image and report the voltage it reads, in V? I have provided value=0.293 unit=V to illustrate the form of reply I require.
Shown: value=21 unit=V
